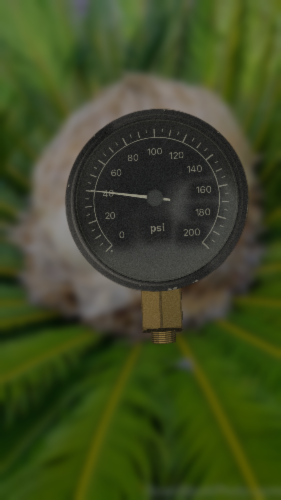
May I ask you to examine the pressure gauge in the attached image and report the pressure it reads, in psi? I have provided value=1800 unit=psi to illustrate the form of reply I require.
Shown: value=40 unit=psi
